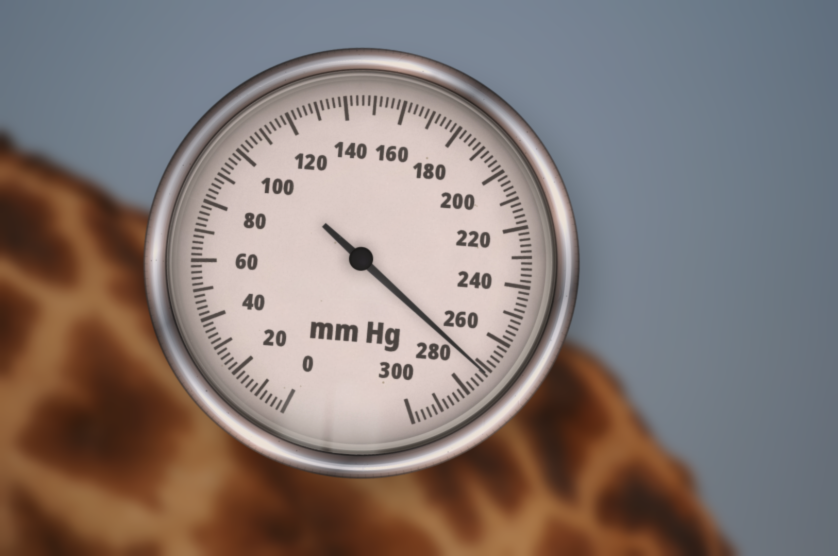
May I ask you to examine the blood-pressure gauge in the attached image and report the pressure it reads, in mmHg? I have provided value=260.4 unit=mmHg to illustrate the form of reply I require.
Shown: value=272 unit=mmHg
